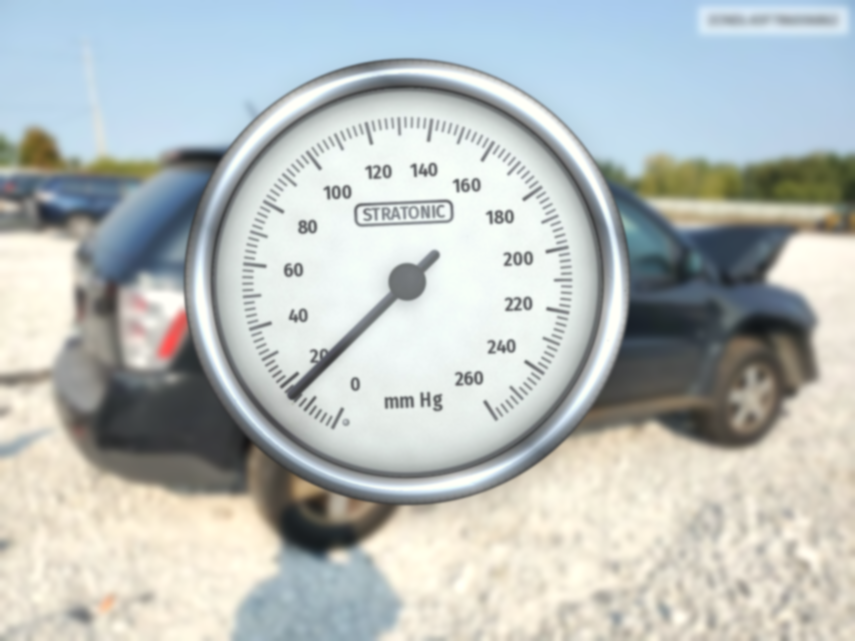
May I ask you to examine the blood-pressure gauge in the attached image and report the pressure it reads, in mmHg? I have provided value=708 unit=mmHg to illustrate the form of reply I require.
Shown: value=16 unit=mmHg
